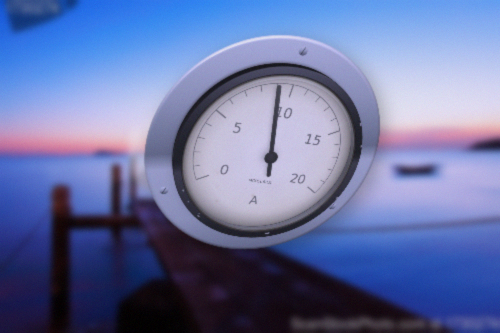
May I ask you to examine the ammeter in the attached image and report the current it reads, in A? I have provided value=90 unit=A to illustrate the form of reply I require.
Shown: value=9 unit=A
